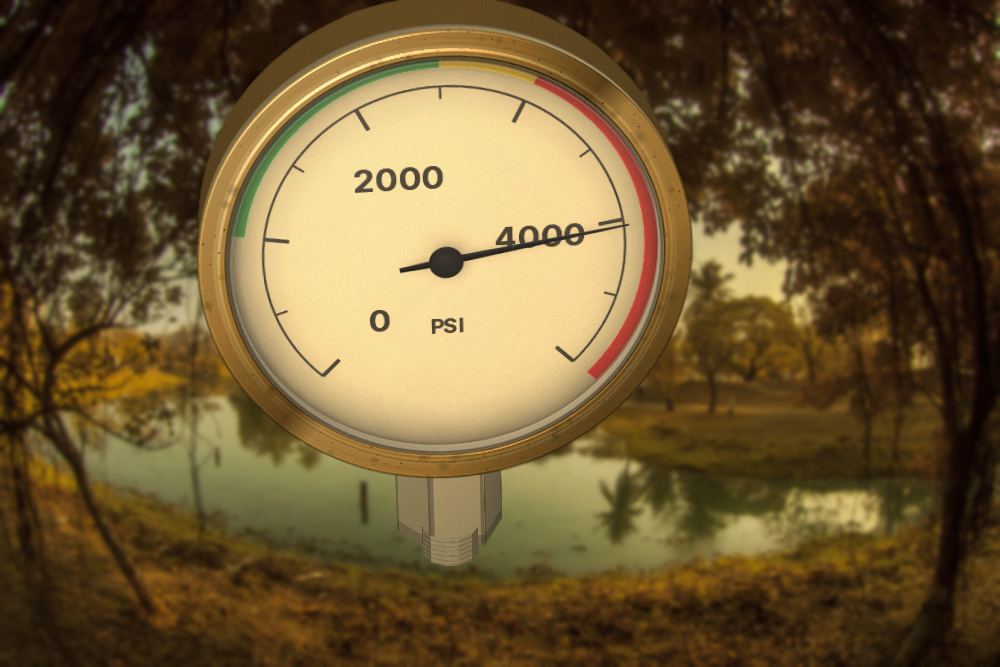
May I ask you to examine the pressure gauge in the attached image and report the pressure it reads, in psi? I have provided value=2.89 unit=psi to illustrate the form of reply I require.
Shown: value=4000 unit=psi
